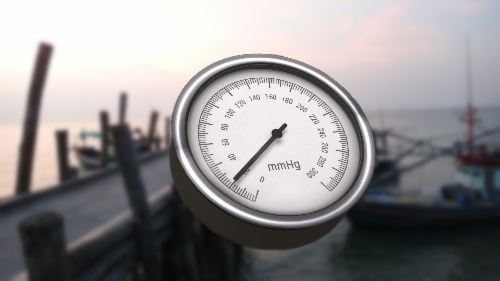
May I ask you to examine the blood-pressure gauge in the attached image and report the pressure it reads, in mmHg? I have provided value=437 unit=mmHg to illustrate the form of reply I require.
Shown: value=20 unit=mmHg
